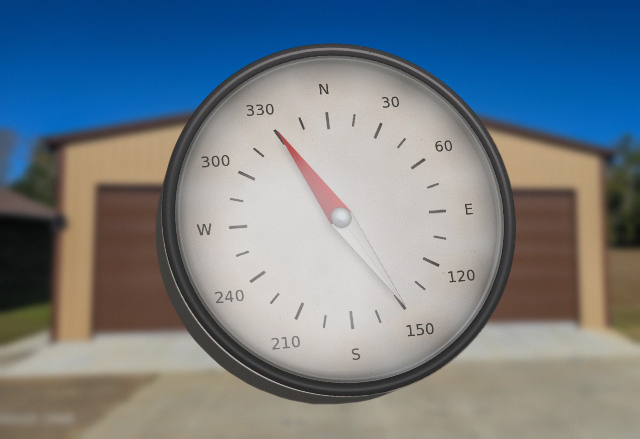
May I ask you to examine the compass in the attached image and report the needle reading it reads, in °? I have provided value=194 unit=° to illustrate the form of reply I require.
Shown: value=330 unit=°
